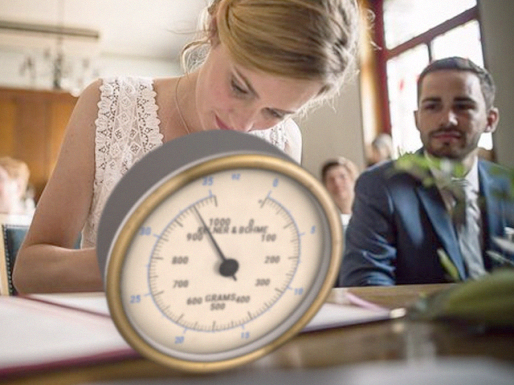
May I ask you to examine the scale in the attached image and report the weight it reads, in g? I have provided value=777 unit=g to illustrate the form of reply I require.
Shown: value=950 unit=g
